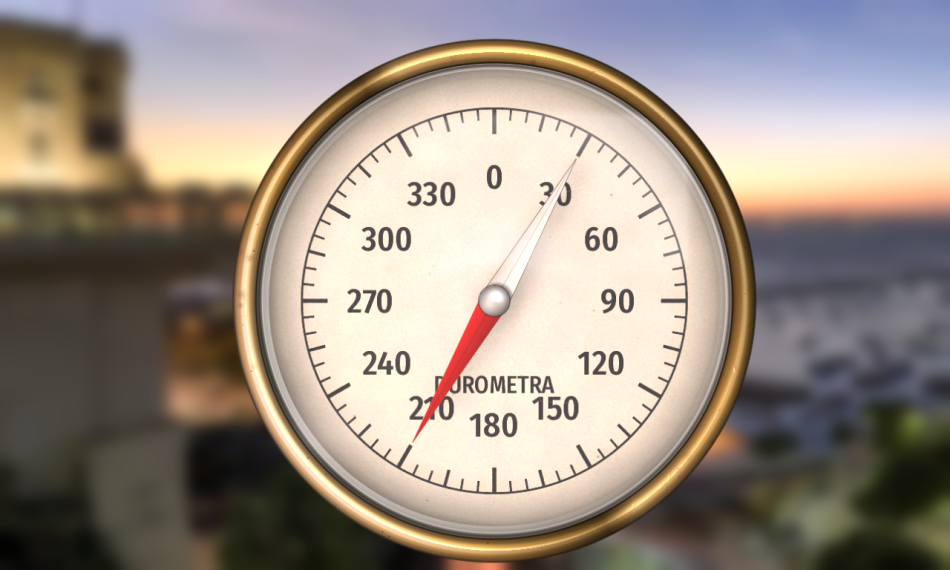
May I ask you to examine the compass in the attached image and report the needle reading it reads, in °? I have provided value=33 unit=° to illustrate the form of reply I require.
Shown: value=210 unit=°
